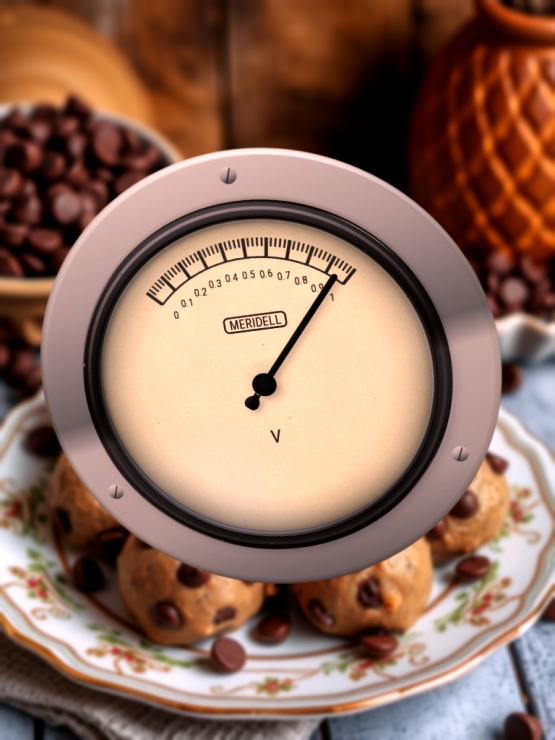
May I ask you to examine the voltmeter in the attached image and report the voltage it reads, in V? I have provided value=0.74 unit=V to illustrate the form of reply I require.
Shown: value=0.94 unit=V
